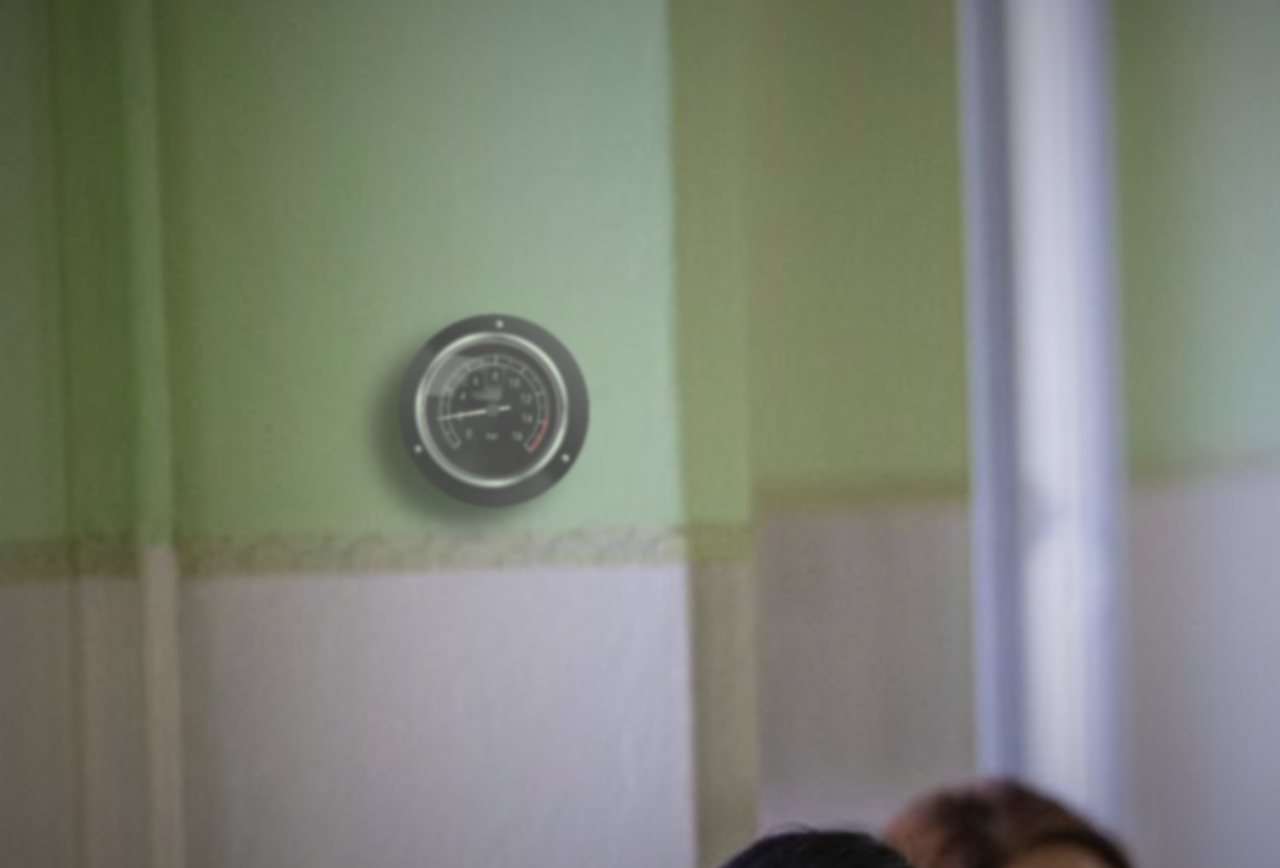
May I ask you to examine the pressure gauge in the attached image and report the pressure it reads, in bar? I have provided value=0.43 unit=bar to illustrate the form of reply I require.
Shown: value=2 unit=bar
